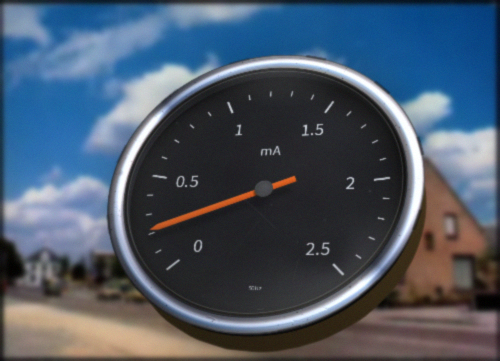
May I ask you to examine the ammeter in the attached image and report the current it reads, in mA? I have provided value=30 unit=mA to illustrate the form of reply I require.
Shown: value=0.2 unit=mA
